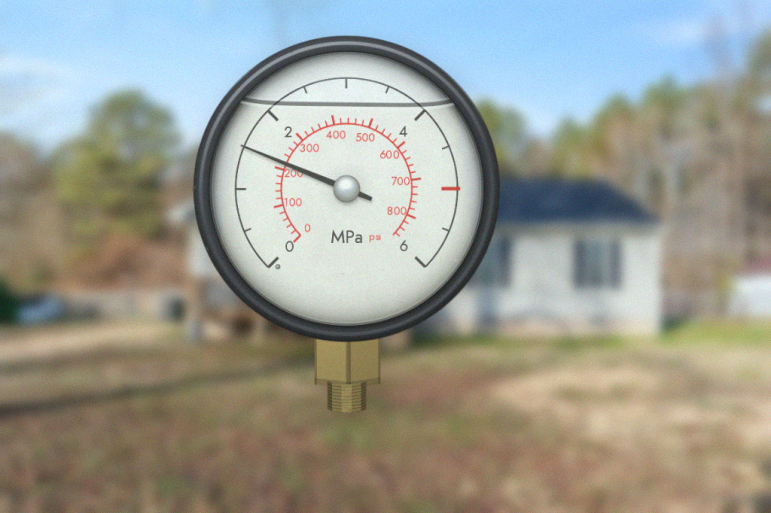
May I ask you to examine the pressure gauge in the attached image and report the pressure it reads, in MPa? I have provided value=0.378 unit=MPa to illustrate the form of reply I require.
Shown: value=1.5 unit=MPa
